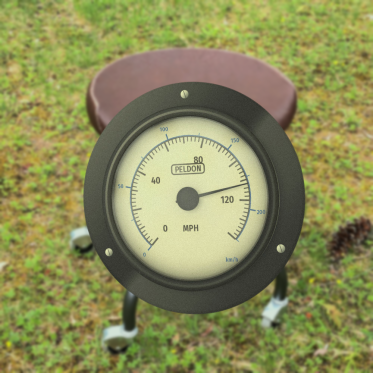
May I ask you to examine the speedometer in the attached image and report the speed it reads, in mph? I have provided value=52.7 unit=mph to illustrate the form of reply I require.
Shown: value=112 unit=mph
